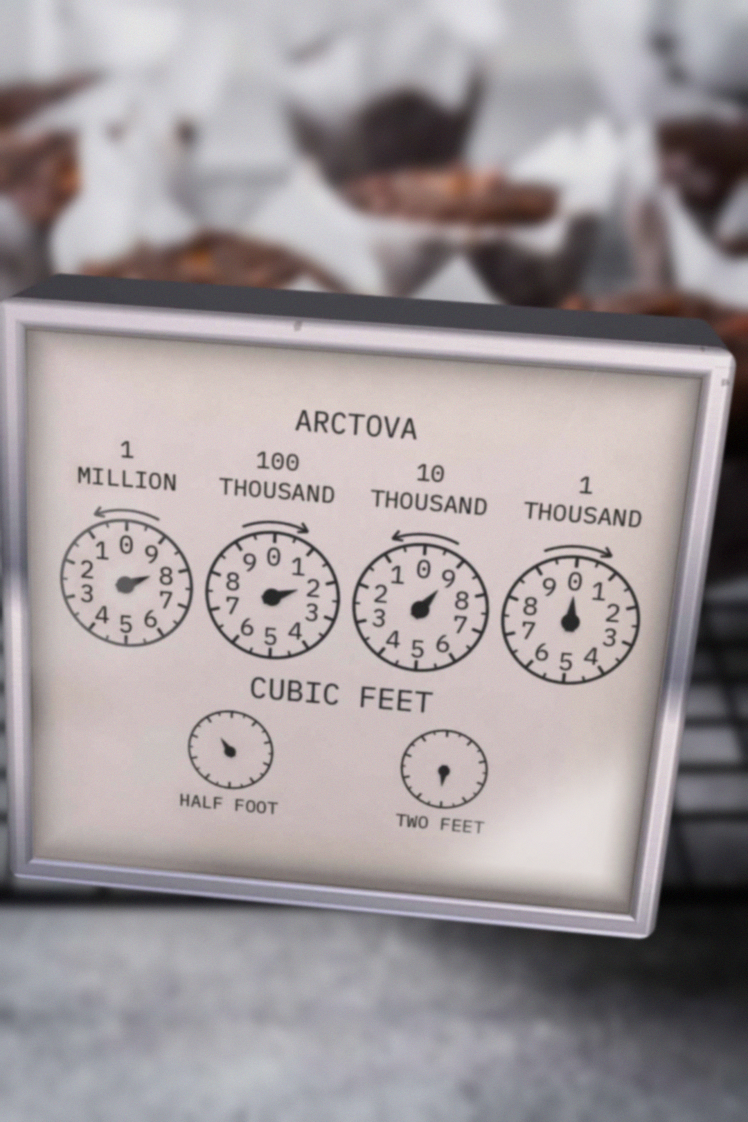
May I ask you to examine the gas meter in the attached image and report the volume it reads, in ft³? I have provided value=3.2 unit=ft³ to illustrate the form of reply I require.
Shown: value=819000 unit=ft³
